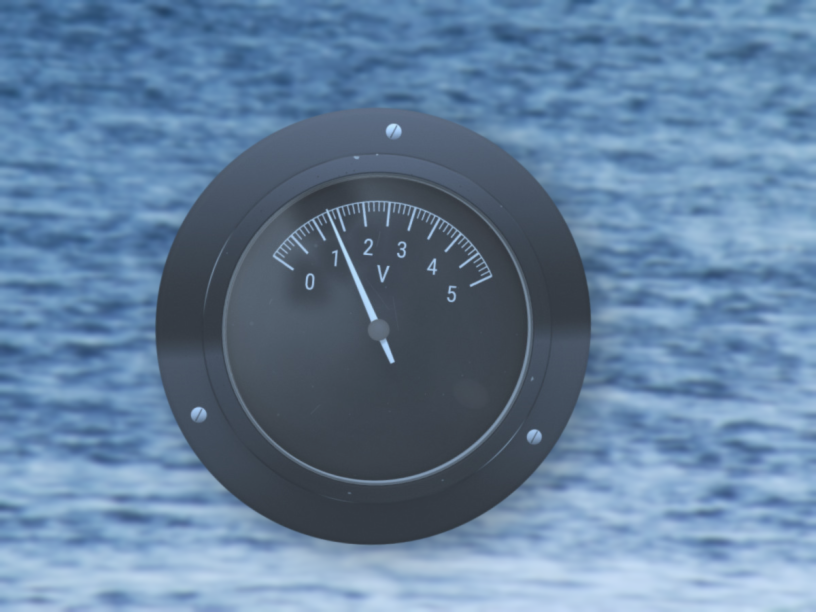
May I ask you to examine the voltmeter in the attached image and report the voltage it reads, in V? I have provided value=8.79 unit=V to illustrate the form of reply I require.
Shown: value=1.3 unit=V
